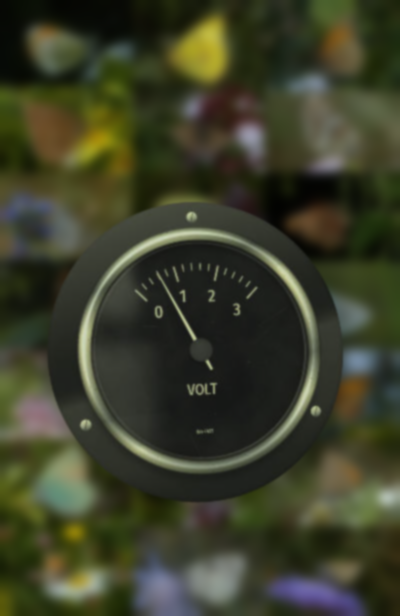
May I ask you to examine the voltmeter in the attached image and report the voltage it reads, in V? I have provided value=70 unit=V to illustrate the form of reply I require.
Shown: value=0.6 unit=V
